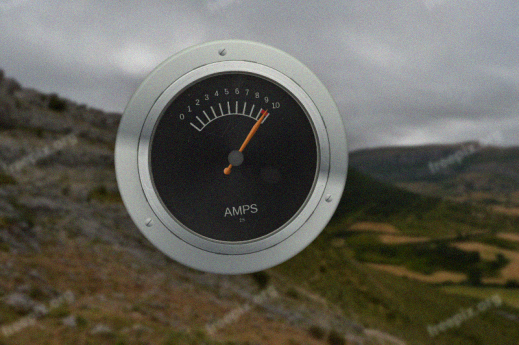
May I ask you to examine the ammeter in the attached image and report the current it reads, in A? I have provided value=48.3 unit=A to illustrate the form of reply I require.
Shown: value=9.5 unit=A
